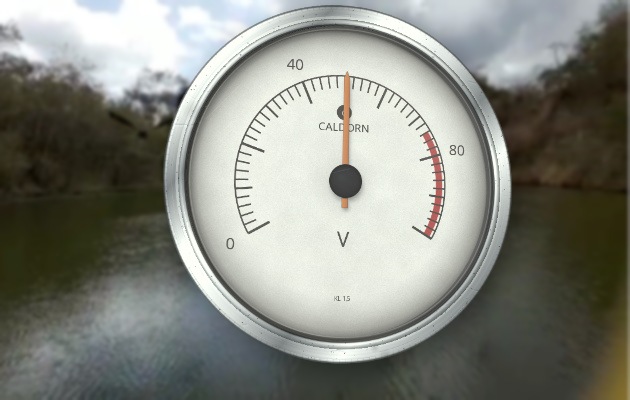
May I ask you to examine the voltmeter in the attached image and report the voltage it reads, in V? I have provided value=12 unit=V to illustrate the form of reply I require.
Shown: value=50 unit=V
